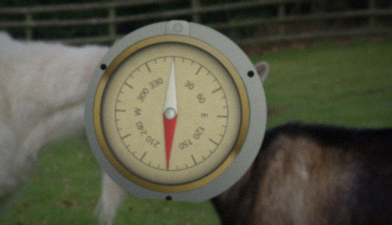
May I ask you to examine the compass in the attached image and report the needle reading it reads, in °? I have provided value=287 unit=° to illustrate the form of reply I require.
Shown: value=180 unit=°
